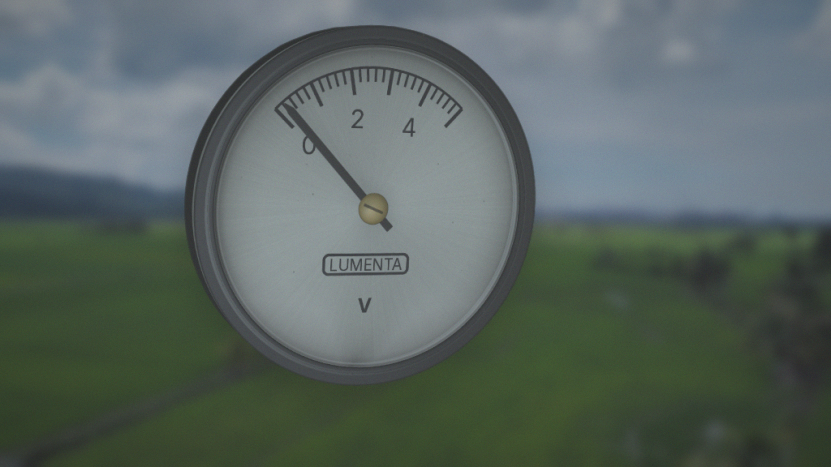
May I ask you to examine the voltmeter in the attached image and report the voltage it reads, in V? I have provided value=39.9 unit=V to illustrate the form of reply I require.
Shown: value=0.2 unit=V
